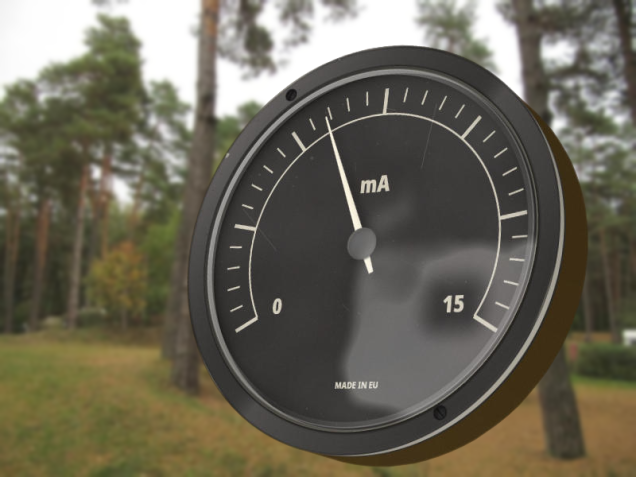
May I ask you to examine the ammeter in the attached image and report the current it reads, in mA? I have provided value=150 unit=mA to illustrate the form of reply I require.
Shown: value=6 unit=mA
